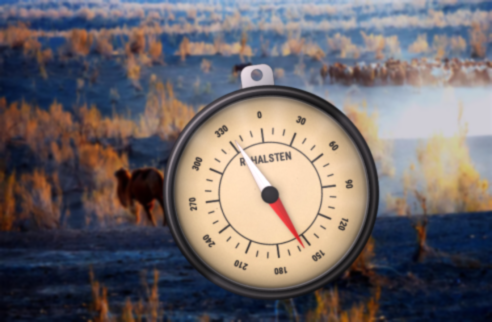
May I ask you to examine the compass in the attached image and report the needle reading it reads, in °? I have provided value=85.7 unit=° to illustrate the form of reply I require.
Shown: value=155 unit=°
